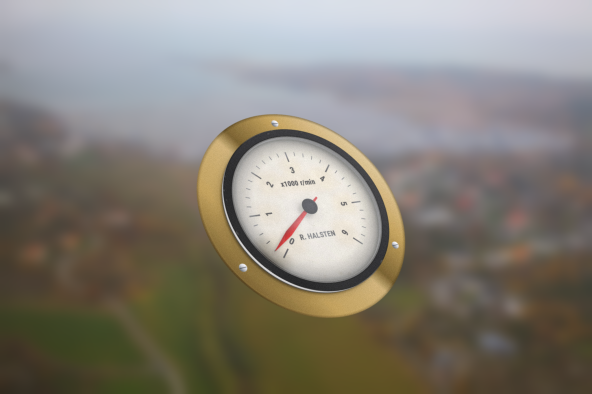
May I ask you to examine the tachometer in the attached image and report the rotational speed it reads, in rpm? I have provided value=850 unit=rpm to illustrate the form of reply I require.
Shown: value=200 unit=rpm
